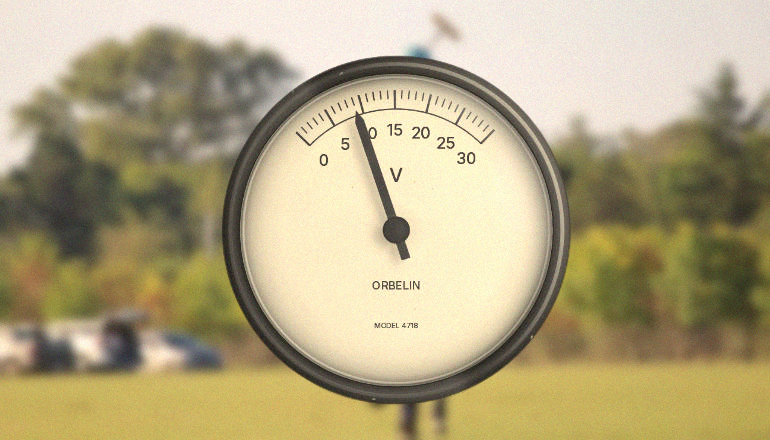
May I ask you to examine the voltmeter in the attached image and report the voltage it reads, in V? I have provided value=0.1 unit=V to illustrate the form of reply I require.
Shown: value=9 unit=V
